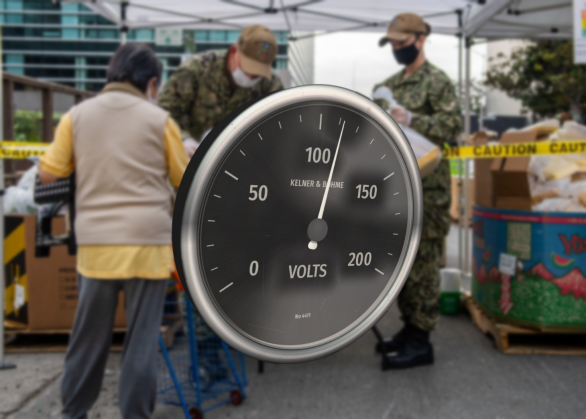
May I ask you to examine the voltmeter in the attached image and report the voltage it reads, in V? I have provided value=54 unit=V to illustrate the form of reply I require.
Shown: value=110 unit=V
